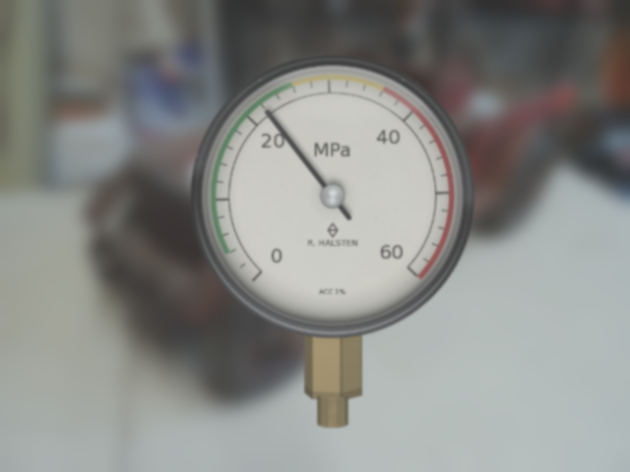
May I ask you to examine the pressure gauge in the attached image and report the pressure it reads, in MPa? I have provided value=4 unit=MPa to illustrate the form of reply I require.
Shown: value=22 unit=MPa
